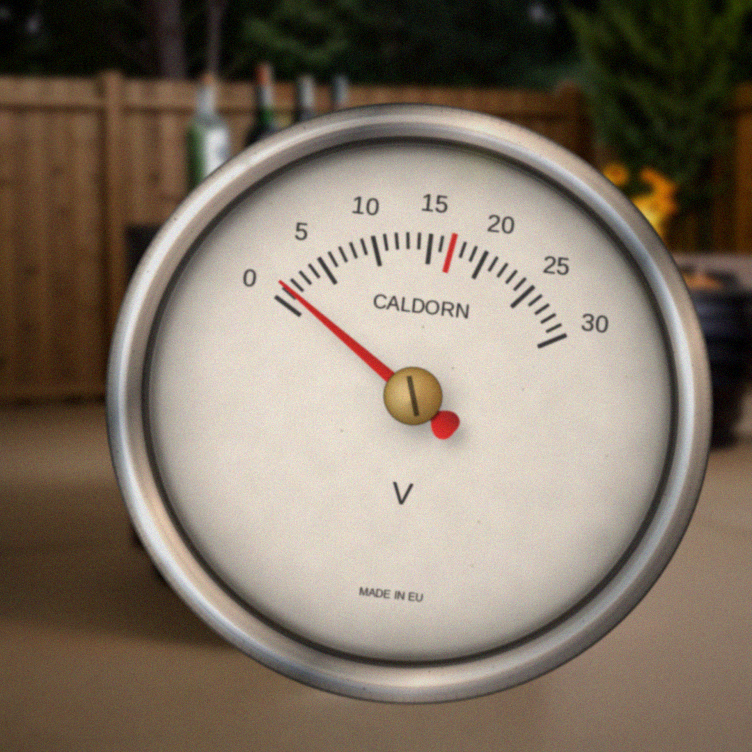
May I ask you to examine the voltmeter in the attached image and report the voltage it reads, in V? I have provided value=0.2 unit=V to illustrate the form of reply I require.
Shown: value=1 unit=V
